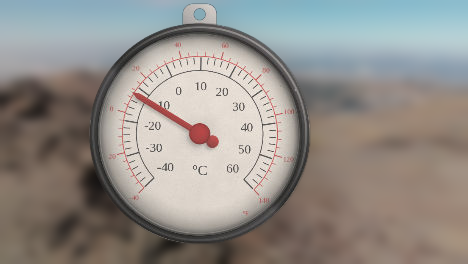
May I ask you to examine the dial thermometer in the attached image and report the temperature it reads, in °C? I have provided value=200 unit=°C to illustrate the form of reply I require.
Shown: value=-12 unit=°C
